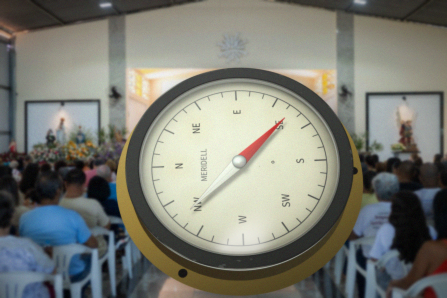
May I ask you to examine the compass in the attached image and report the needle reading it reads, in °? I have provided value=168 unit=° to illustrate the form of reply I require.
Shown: value=135 unit=°
